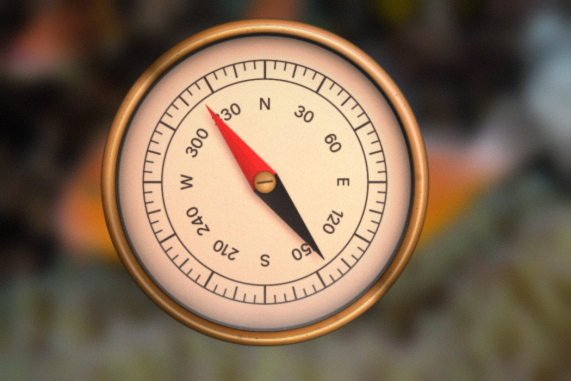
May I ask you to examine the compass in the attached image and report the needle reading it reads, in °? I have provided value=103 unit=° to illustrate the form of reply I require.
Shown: value=322.5 unit=°
